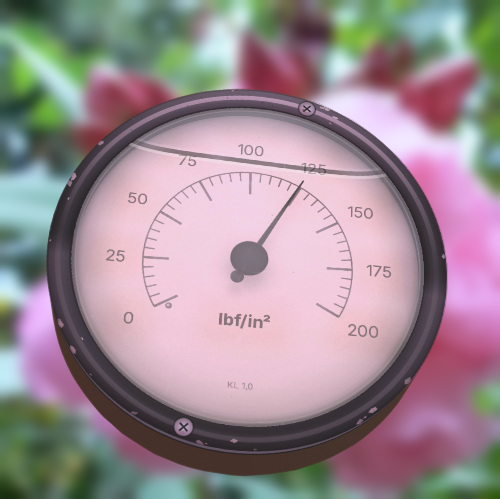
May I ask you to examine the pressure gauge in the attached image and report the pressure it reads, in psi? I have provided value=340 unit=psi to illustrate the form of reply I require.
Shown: value=125 unit=psi
